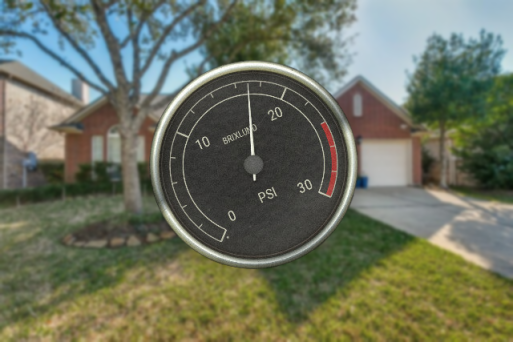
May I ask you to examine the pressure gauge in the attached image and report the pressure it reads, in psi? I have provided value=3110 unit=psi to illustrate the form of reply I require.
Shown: value=17 unit=psi
